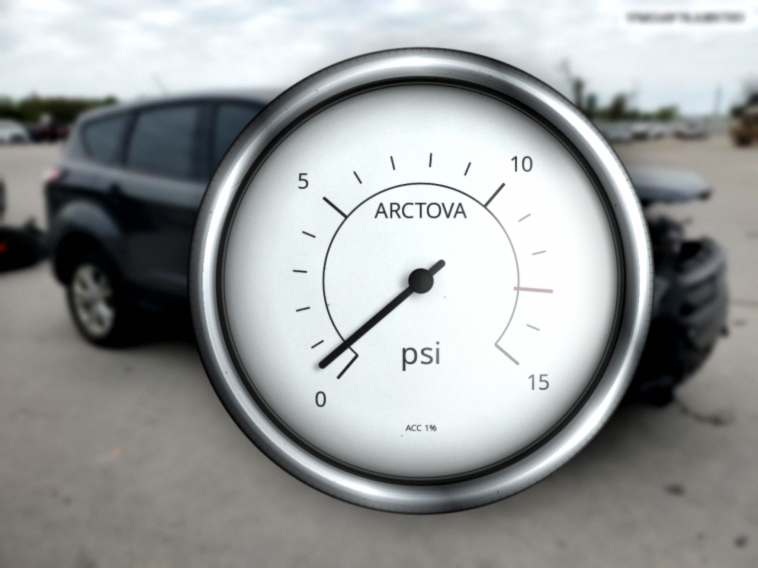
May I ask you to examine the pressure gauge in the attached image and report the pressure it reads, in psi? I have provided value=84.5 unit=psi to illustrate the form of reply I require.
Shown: value=0.5 unit=psi
